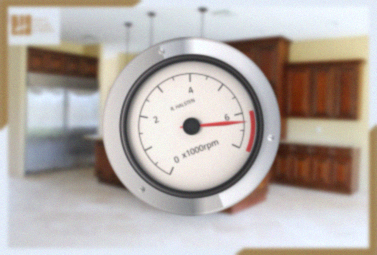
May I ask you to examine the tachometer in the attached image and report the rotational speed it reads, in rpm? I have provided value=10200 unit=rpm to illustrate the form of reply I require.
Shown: value=6250 unit=rpm
